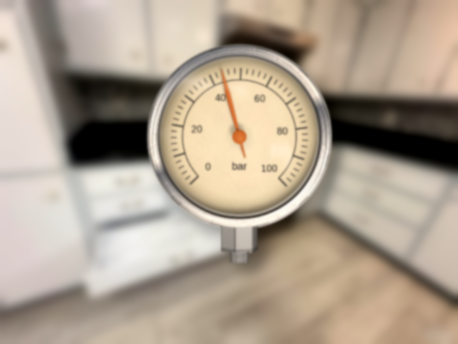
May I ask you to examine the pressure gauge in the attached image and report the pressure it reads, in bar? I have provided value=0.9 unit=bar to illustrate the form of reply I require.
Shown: value=44 unit=bar
